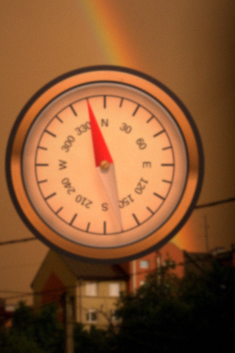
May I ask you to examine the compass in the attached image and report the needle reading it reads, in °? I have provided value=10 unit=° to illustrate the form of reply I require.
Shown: value=345 unit=°
